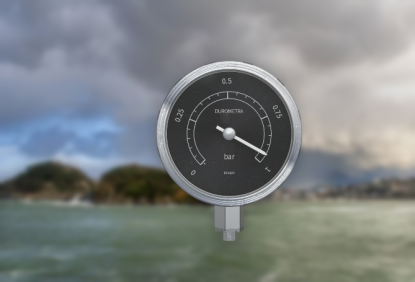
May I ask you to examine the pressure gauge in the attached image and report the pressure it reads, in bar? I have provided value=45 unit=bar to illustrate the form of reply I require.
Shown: value=0.95 unit=bar
